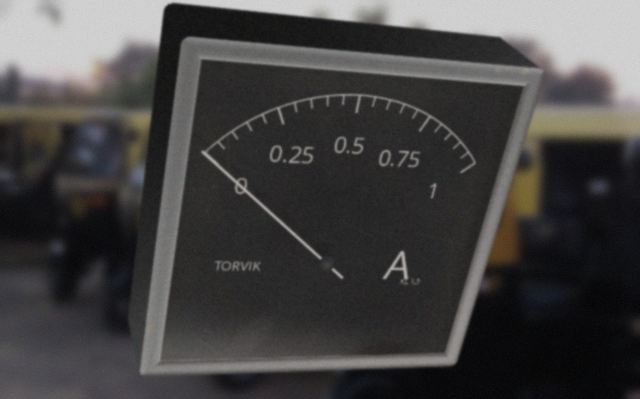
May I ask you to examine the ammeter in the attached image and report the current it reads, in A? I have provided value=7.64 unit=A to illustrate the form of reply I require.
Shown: value=0 unit=A
